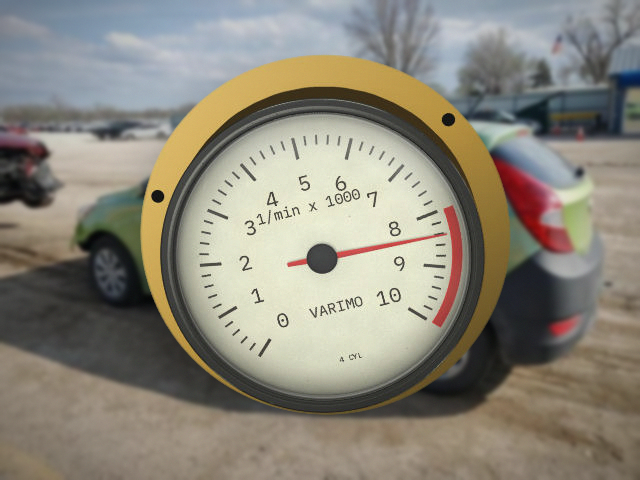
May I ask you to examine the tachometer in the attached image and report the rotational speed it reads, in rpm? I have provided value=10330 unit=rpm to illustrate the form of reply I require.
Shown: value=8400 unit=rpm
